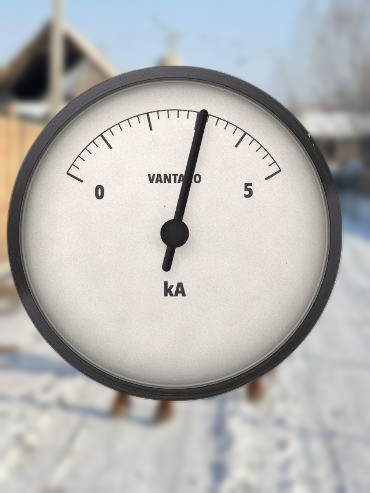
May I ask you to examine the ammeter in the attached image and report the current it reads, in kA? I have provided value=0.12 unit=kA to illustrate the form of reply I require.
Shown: value=3.1 unit=kA
